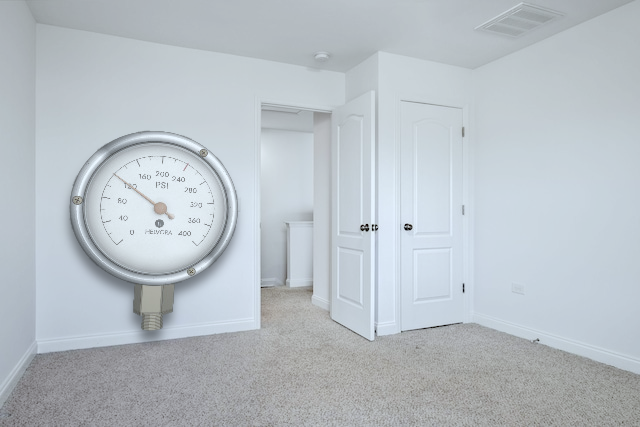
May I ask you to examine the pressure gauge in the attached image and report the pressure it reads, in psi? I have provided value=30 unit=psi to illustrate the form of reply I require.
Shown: value=120 unit=psi
